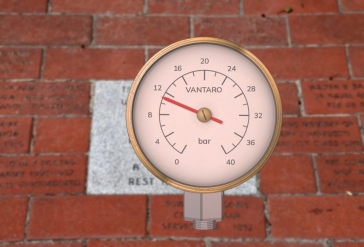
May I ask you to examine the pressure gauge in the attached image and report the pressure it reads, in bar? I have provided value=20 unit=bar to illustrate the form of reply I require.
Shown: value=11 unit=bar
